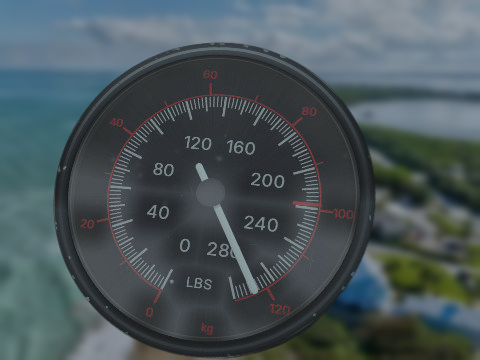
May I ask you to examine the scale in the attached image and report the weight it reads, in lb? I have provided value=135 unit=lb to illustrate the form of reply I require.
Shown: value=270 unit=lb
